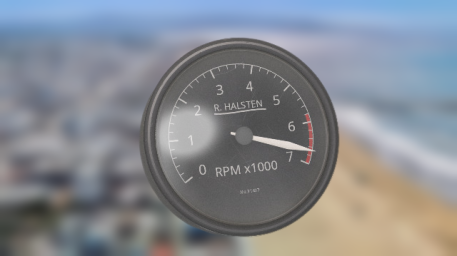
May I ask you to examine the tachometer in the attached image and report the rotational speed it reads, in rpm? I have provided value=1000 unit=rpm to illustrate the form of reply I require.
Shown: value=6700 unit=rpm
